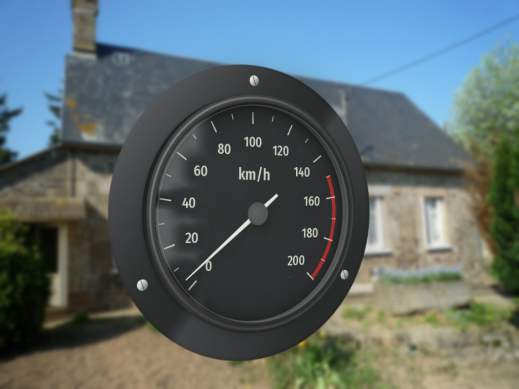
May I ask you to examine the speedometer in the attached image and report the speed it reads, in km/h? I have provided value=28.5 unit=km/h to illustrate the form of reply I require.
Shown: value=5 unit=km/h
